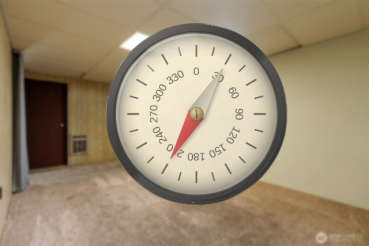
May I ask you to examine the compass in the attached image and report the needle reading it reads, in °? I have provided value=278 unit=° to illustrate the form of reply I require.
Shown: value=210 unit=°
